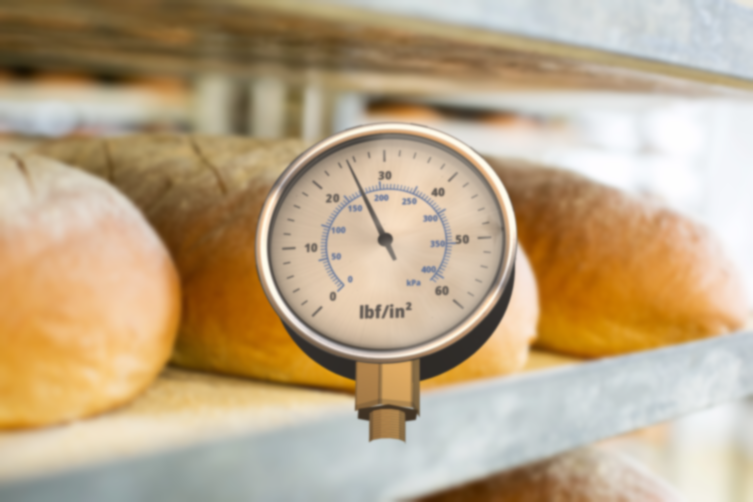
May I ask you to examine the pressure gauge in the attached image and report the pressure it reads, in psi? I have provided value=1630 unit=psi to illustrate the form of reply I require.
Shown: value=25 unit=psi
